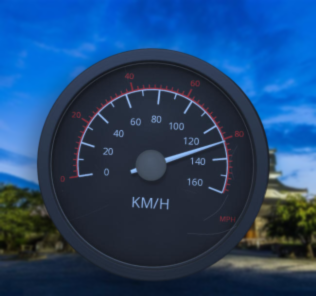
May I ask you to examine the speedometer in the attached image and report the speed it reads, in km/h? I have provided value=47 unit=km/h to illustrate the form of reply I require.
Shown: value=130 unit=km/h
